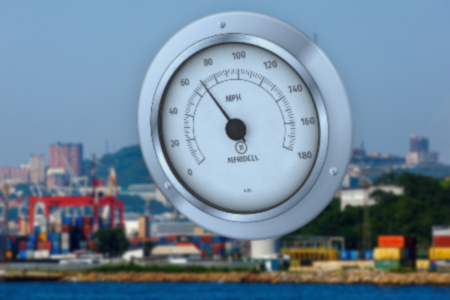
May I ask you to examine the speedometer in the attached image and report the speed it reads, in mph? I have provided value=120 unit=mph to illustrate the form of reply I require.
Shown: value=70 unit=mph
